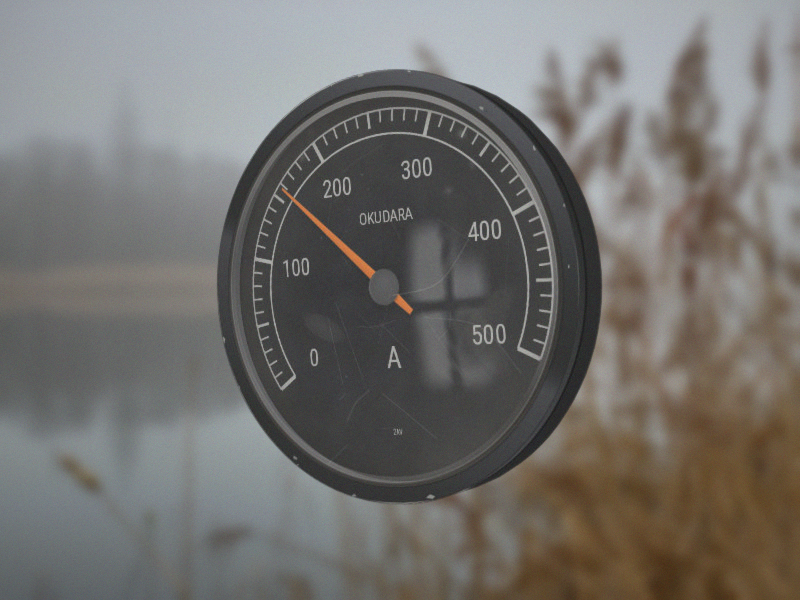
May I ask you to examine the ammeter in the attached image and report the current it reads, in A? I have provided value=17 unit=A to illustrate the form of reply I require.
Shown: value=160 unit=A
